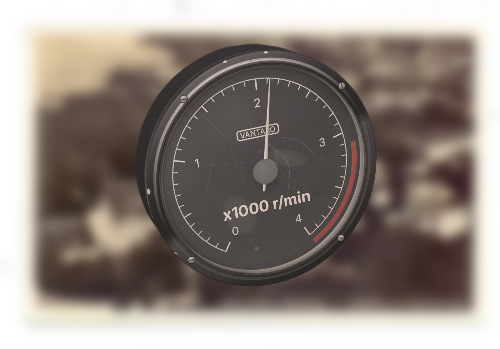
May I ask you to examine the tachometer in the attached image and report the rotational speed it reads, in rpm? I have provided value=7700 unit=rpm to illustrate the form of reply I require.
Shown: value=2100 unit=rpm
